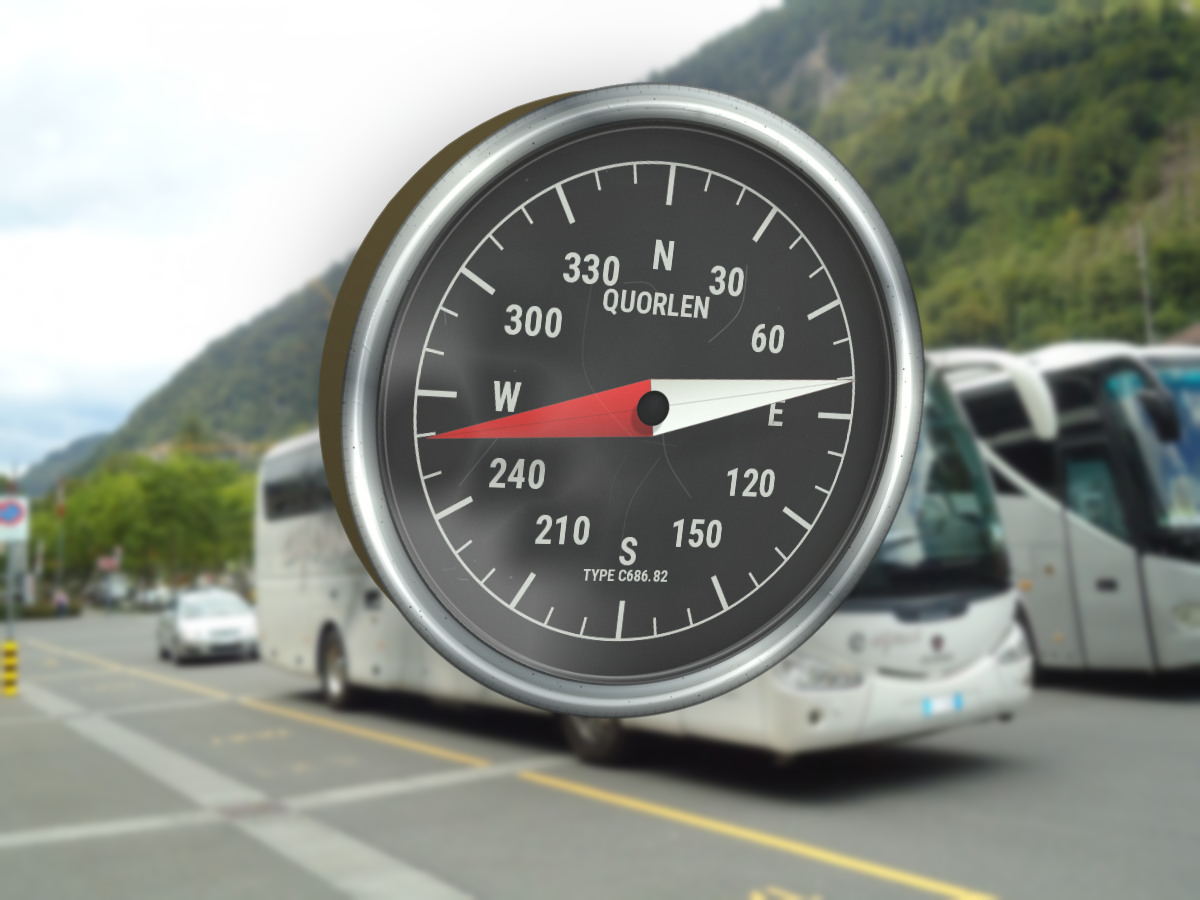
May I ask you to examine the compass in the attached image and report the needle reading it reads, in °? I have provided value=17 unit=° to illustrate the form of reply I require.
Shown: value=260 unit=°
